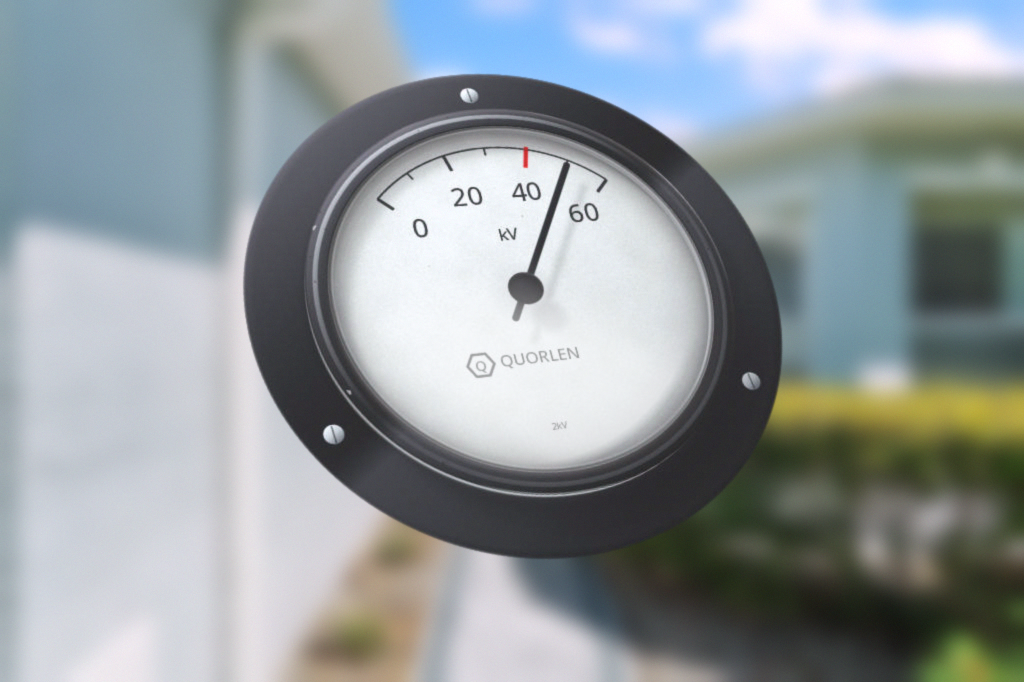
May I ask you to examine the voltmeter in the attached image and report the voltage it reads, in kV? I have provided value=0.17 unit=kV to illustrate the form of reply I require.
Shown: value=50 unit=kV
